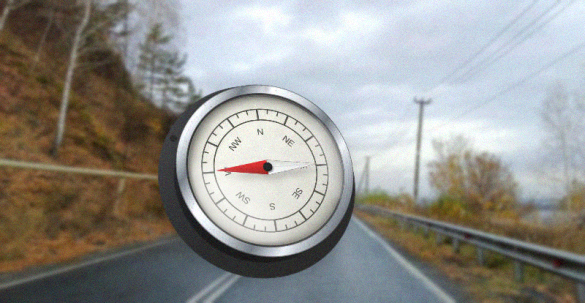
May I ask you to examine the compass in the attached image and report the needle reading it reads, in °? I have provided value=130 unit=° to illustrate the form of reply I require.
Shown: value=270 unit=°
